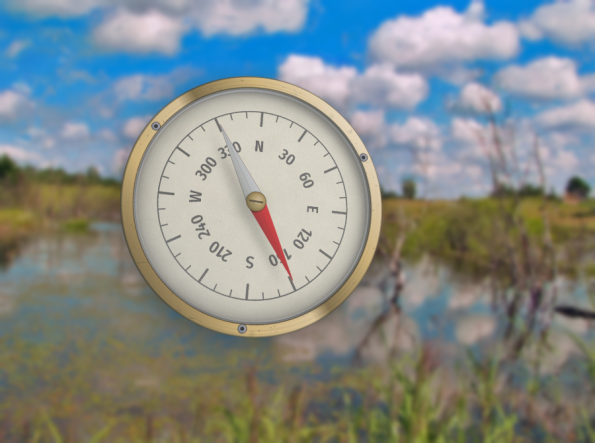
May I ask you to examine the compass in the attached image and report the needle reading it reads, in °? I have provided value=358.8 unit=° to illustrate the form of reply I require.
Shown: value=150 unit=°
